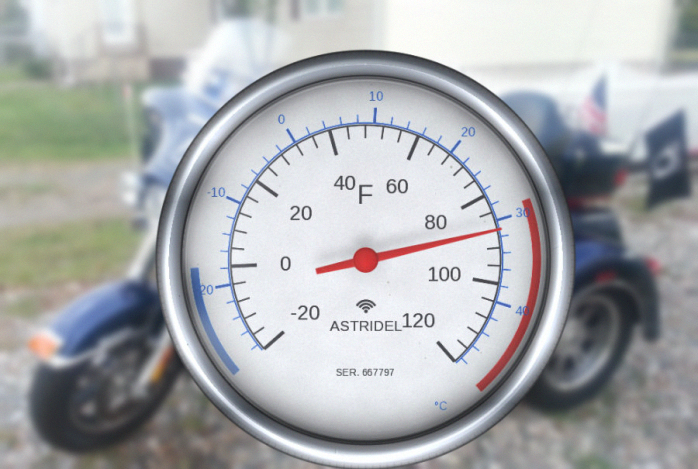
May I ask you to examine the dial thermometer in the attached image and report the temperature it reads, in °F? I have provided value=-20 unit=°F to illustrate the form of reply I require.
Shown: value=88 unit=°F
